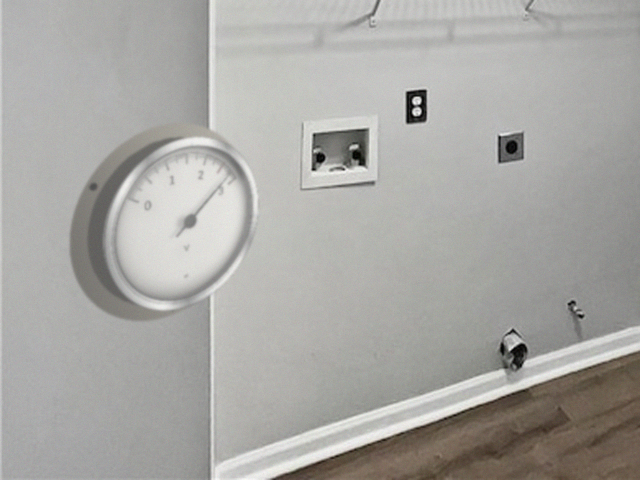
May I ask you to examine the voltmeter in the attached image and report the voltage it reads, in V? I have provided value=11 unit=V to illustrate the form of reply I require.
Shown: value=2.75 unit=V
